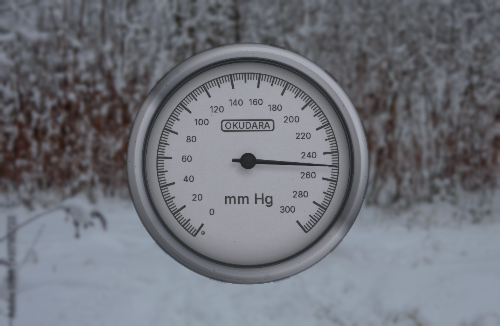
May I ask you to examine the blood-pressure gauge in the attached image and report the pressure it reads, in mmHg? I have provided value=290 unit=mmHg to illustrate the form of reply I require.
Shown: value=250 unit=mmHg
